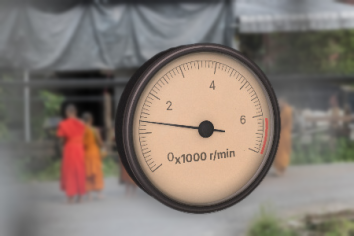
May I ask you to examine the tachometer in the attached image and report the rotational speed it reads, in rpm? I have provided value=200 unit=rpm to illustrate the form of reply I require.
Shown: value=1300 unit=rpm
